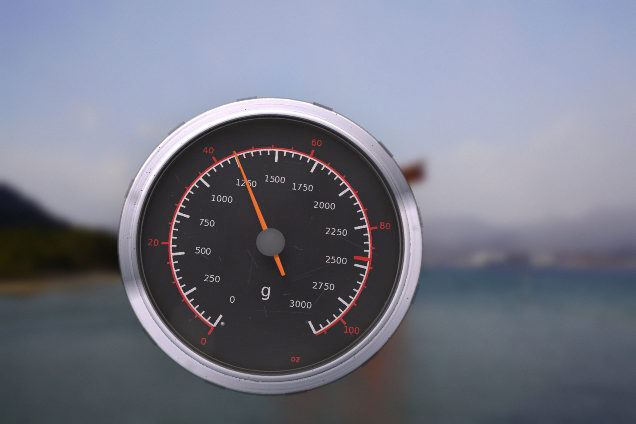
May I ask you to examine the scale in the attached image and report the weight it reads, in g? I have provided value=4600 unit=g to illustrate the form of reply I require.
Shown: value=1250 unit=g
